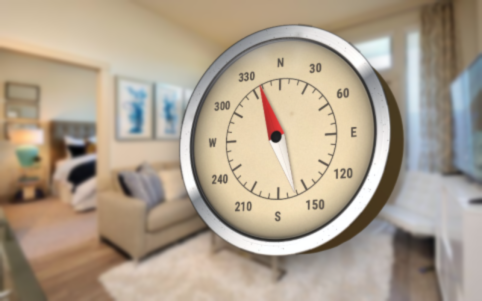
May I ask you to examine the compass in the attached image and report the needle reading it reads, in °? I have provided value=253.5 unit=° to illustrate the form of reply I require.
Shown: value=340 unit=°
